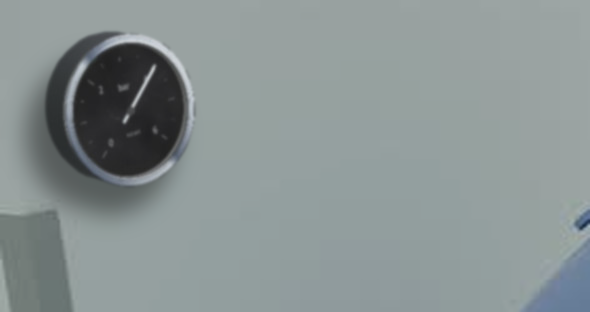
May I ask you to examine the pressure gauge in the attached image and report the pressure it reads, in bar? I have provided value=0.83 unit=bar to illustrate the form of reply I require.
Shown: value=4 unit=bar
